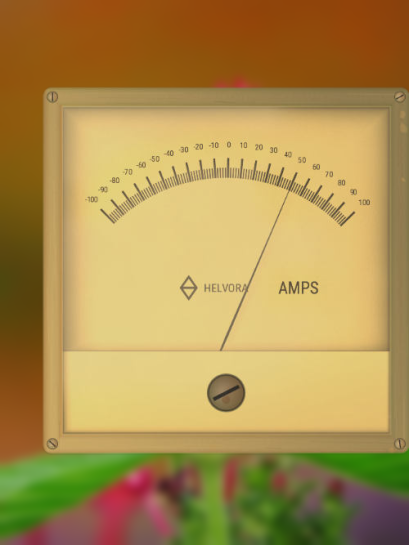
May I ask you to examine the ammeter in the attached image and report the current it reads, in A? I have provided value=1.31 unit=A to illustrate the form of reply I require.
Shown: value=50 unit=A
